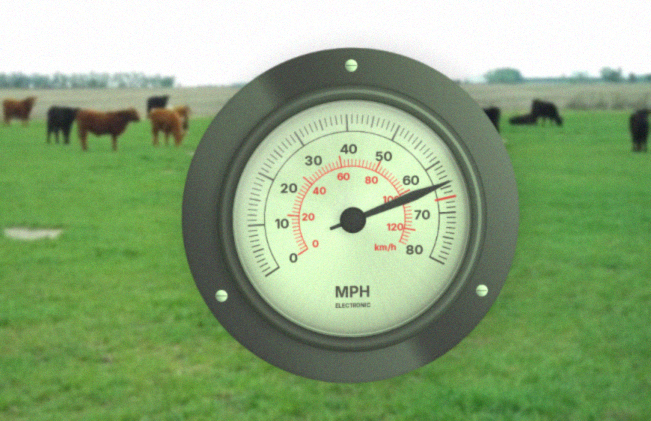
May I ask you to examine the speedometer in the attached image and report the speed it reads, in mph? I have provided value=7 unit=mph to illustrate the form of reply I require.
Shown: value=64 unit=mph
